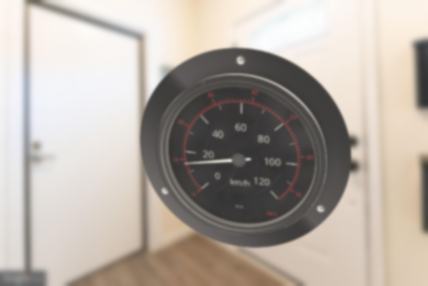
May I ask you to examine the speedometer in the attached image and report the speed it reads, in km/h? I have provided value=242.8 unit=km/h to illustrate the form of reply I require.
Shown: value=15 unit=km/h
